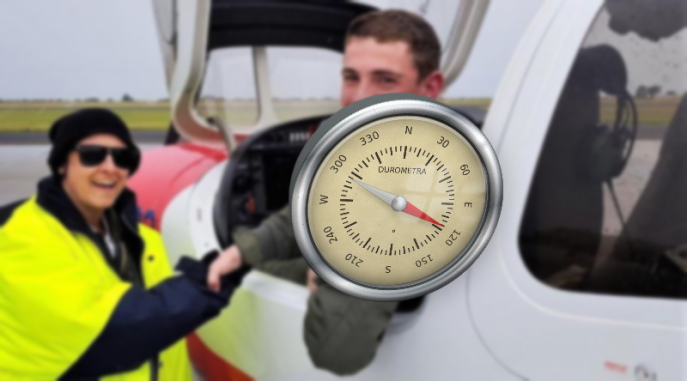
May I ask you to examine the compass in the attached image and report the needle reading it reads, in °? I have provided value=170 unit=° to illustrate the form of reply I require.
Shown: value=115 unit=°
